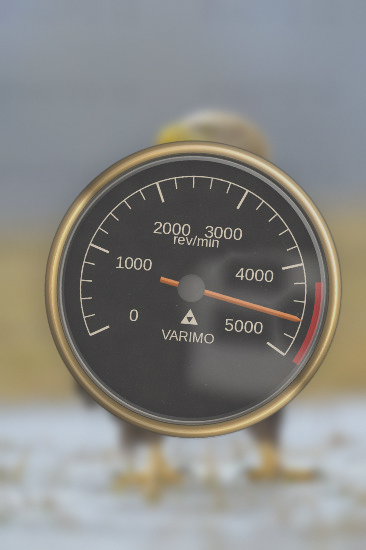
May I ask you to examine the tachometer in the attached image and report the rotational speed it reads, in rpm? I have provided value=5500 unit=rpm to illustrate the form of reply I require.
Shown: value=4600 unit=rpm
